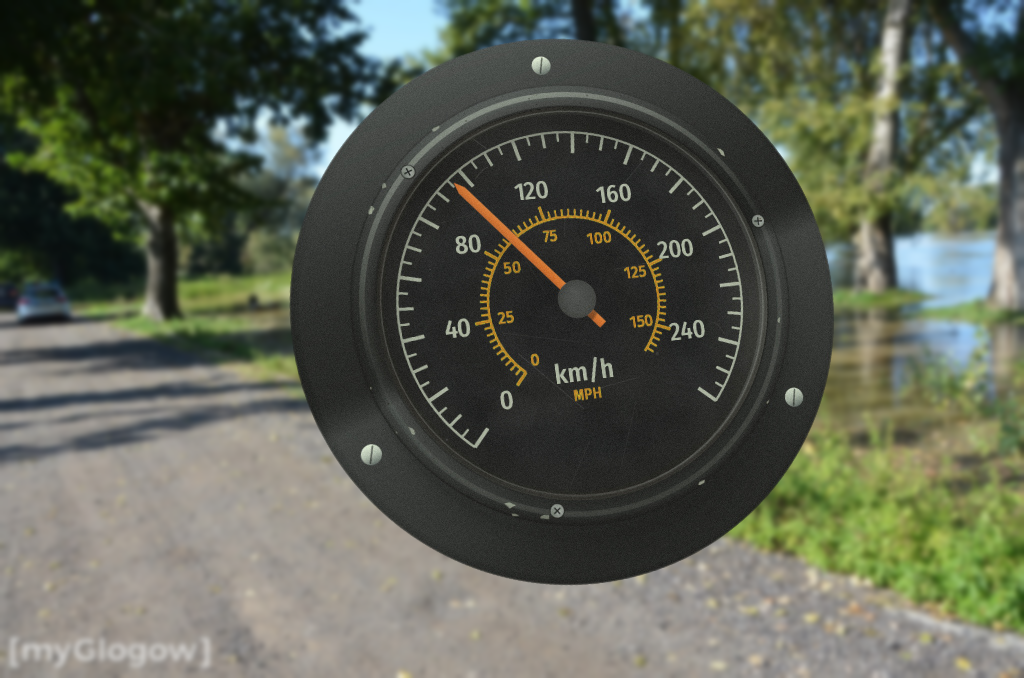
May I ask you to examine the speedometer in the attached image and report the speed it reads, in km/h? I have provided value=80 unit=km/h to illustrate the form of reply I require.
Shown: value=95 unit=km/h
